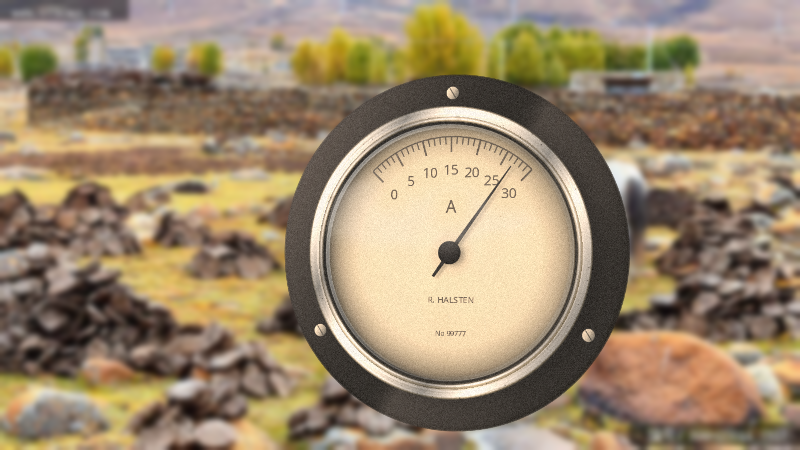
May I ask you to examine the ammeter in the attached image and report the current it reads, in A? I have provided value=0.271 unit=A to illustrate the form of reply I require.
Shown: value=27 unit=A
